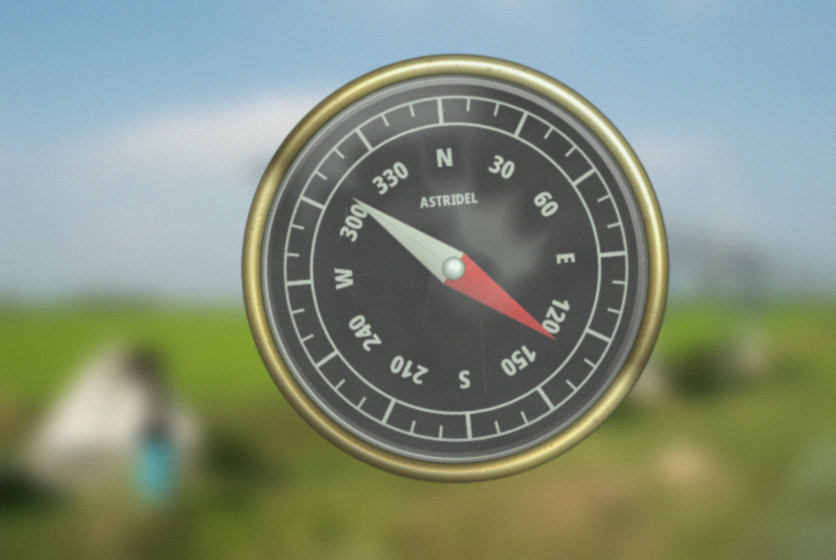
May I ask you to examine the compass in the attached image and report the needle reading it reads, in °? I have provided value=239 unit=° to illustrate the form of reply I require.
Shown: value=130 unit=°
